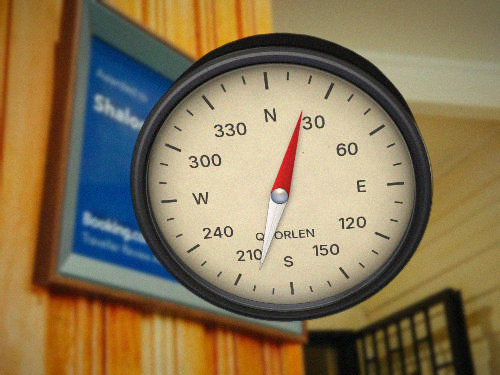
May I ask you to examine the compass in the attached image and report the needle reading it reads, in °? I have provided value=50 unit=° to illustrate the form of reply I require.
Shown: value=20 unit=°
